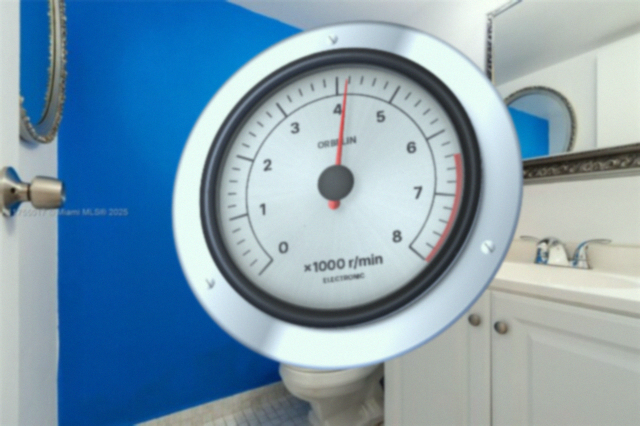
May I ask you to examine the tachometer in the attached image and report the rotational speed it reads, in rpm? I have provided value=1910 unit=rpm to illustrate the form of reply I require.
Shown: value=4200 unit=rpm
